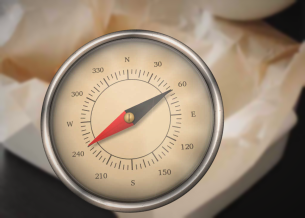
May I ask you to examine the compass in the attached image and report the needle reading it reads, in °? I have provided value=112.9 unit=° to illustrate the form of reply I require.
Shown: value=240 unit=°
